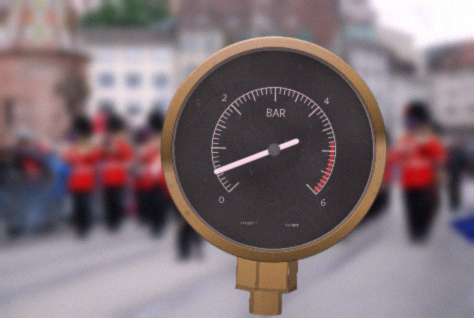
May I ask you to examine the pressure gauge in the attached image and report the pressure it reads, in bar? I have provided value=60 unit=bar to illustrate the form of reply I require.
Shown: value=0.5 unit=bar
